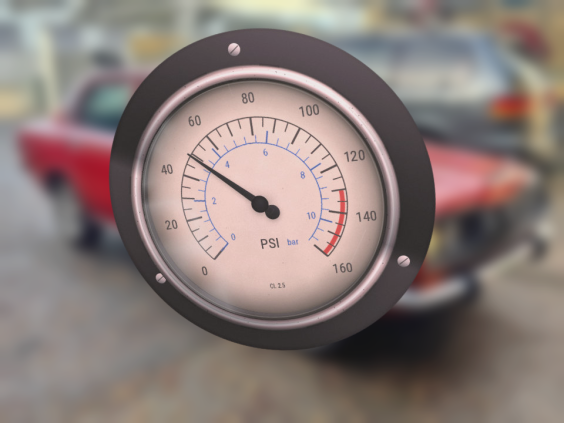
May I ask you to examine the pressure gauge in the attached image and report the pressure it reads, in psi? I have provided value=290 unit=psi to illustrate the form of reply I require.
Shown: value=50 unit=psi
